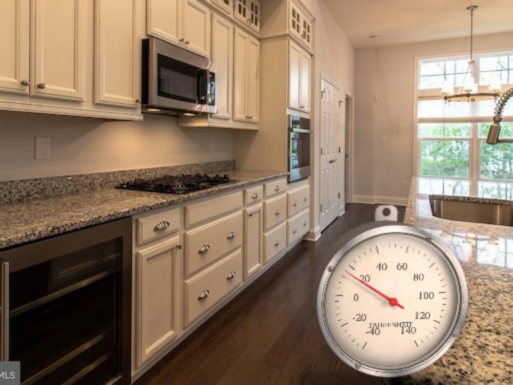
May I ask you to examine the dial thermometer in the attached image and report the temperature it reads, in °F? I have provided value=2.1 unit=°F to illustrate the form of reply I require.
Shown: value=16 unit=°F
